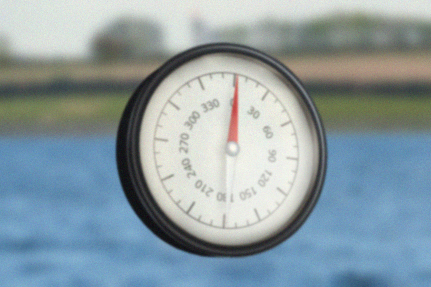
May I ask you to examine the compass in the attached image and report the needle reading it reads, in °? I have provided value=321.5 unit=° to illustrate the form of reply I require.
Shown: value=0 unit=°
